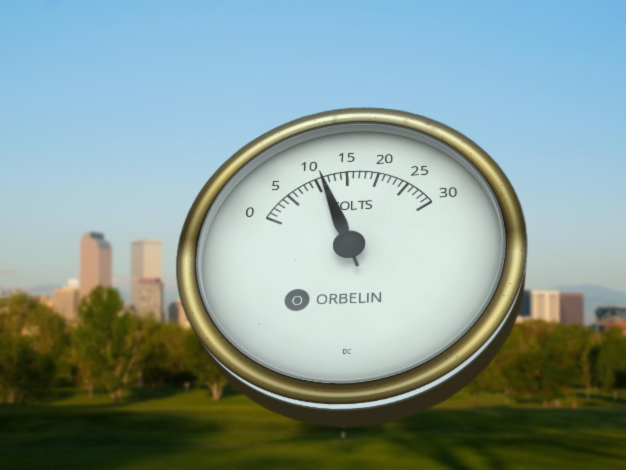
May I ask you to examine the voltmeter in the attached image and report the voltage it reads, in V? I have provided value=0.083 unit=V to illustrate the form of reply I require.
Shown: value=11 unit=V
